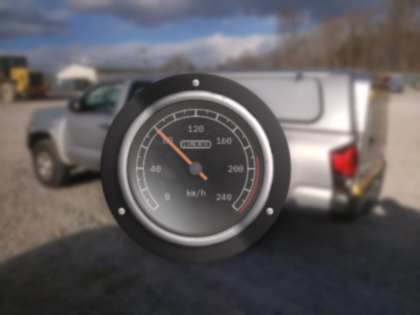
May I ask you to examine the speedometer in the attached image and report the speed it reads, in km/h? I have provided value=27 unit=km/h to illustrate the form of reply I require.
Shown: value=80 unit=km/h
